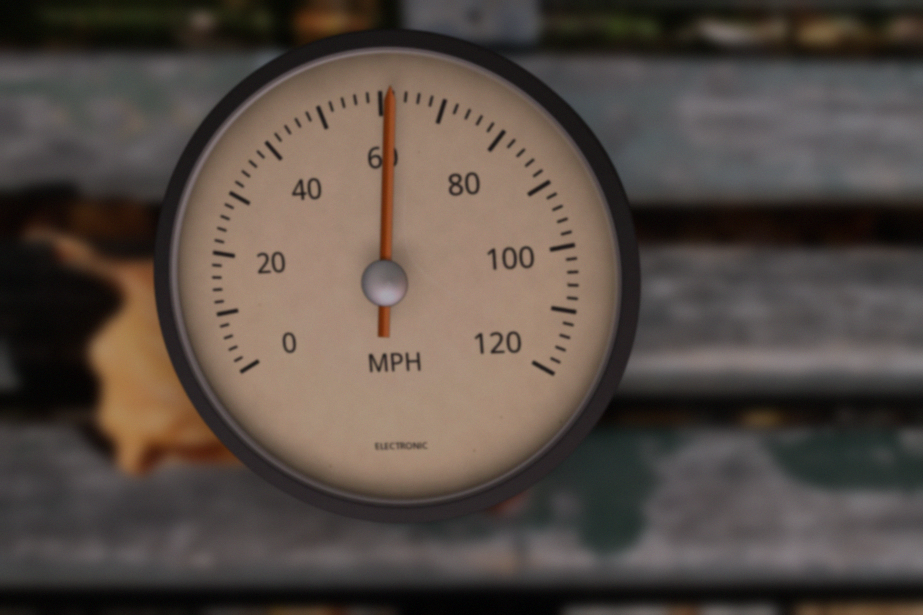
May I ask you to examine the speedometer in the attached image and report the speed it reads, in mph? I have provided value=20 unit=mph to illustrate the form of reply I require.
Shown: value=62 unit=mph
